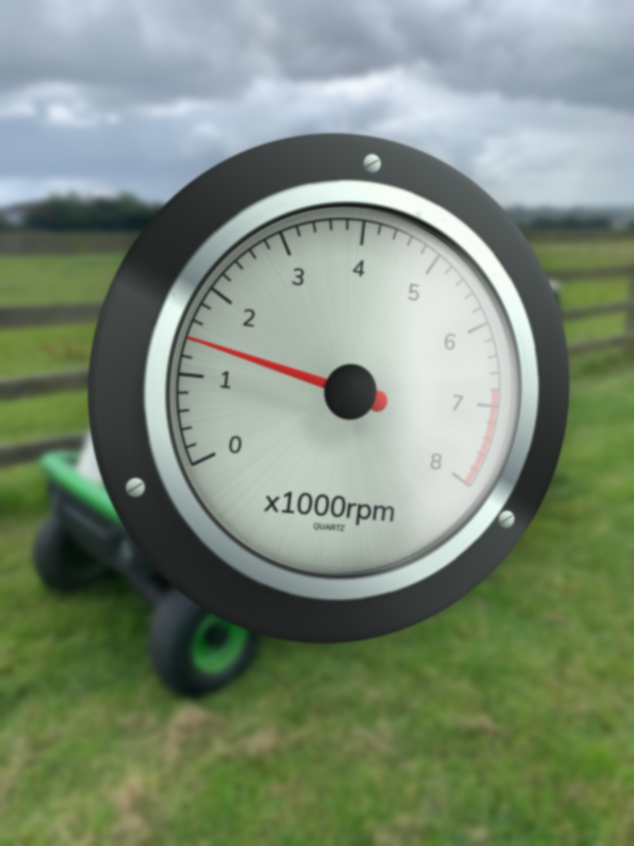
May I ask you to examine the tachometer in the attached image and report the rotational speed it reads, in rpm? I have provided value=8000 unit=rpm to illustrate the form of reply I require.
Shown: value=1400 unit=rpm
